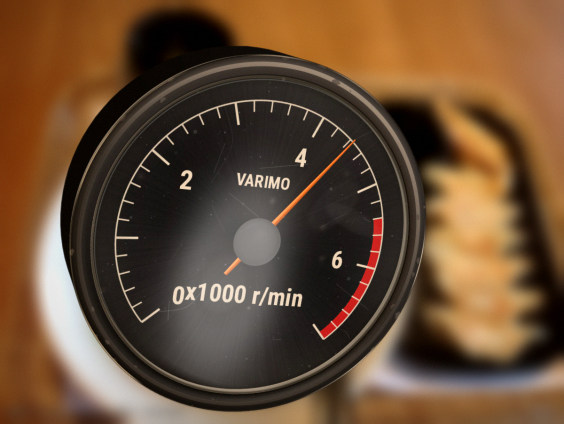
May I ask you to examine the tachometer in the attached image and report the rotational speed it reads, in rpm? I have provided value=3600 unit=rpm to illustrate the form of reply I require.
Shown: value=4400 unit=rpm
